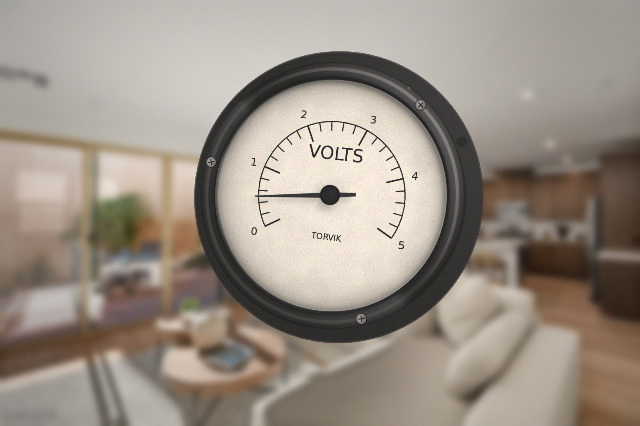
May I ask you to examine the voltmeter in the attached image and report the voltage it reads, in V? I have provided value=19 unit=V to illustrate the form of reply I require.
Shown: value=0.5 unit=V
